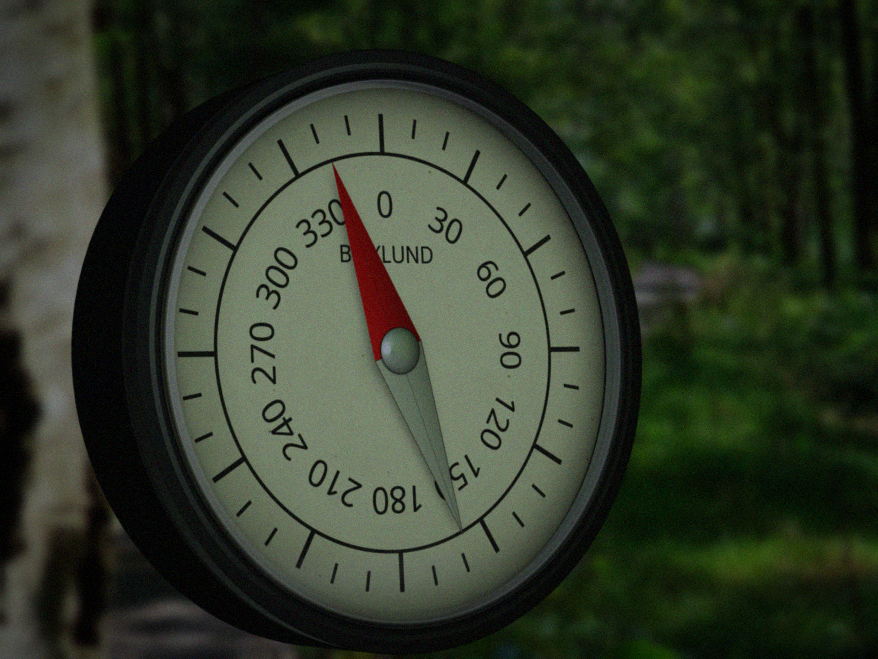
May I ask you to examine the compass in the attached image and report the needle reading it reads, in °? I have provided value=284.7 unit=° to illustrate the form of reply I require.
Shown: value=340 unit=°
